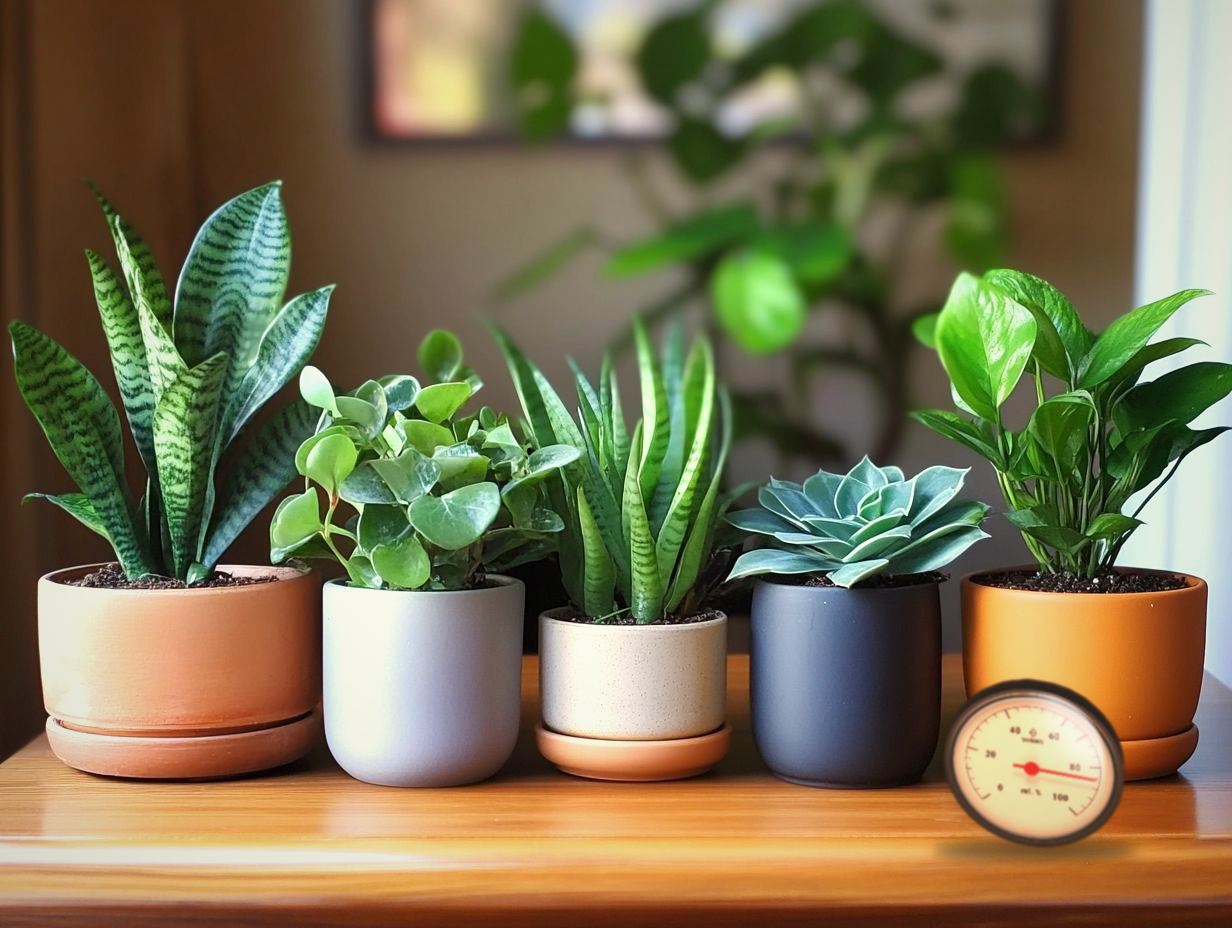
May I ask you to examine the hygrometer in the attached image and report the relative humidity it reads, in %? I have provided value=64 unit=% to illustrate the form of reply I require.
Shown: value=84 unit=%
